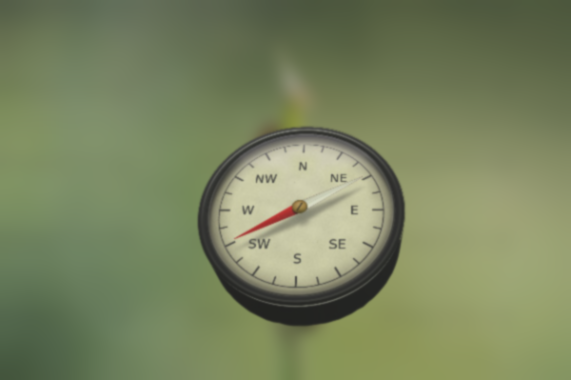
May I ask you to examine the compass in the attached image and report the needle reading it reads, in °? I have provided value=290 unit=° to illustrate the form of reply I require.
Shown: value=240 unit=°
